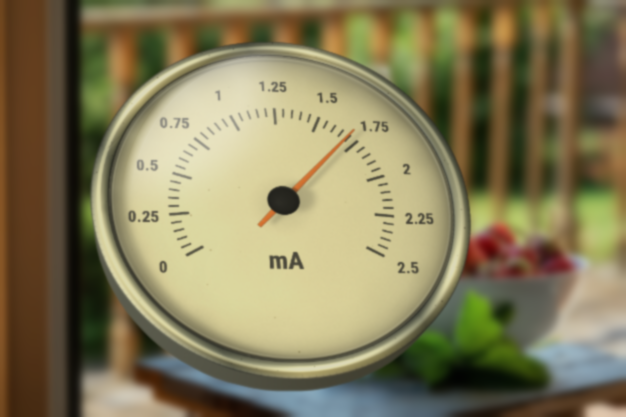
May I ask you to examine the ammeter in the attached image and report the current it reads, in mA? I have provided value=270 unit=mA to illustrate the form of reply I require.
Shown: value=1.7 unit=mA
